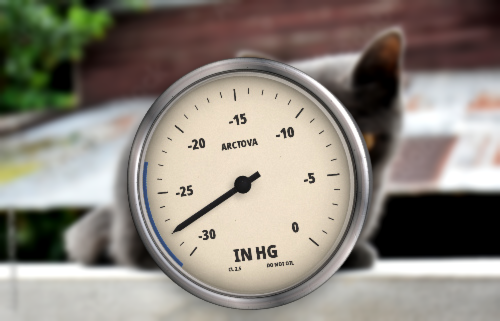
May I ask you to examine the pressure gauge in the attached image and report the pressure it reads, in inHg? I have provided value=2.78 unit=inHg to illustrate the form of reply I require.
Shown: value=-28 unit=inHg
